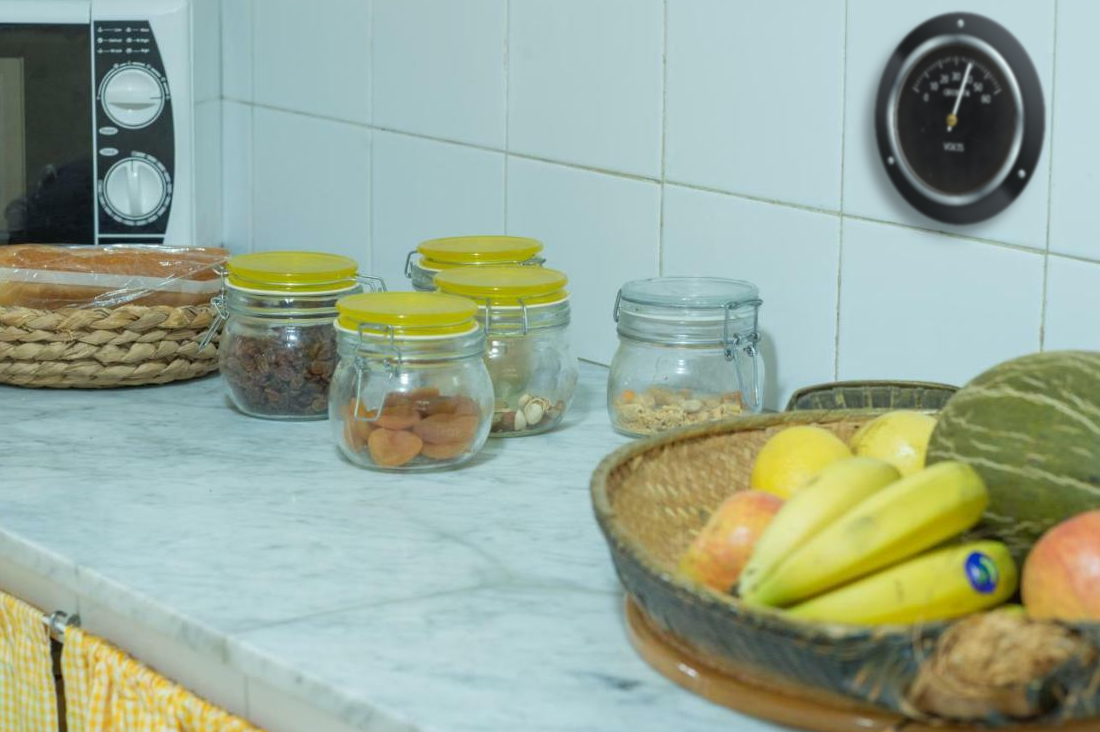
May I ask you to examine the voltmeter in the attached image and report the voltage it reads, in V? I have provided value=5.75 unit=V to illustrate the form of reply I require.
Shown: value=40 unit=V
